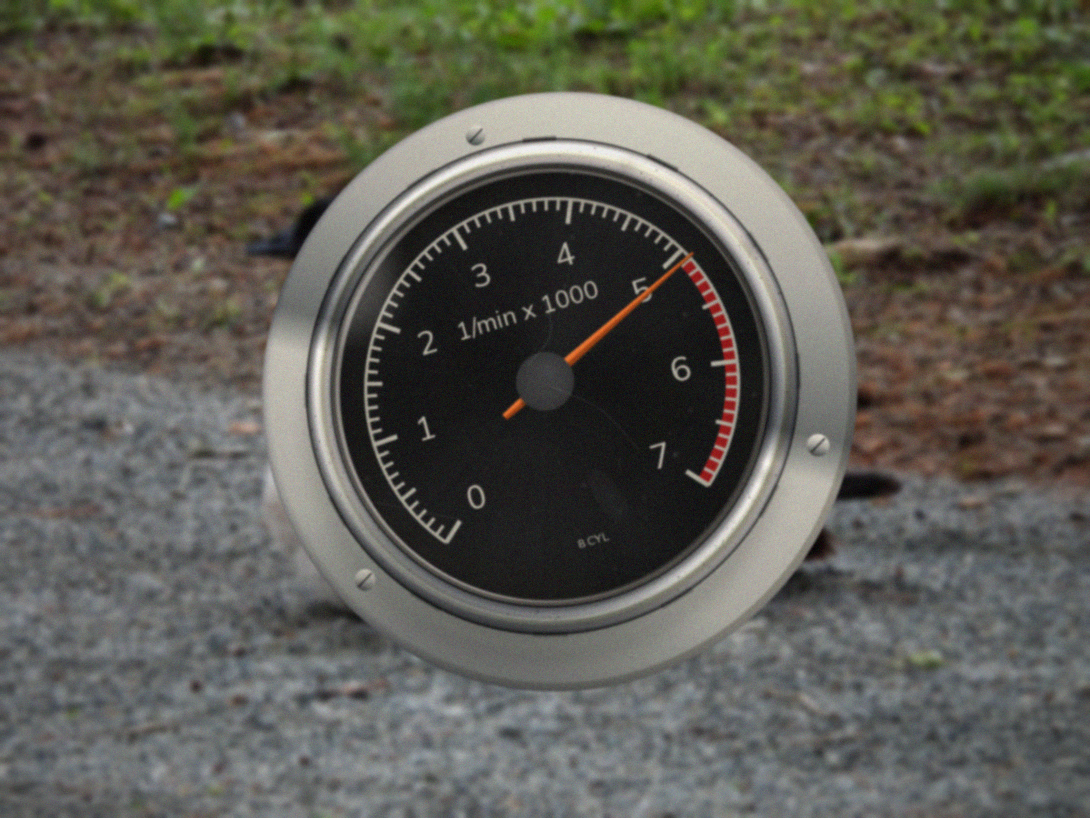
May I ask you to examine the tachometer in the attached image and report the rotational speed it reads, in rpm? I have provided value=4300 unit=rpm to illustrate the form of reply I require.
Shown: value=5100 unit=rpm
